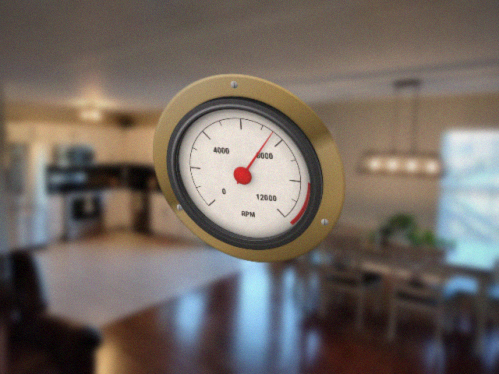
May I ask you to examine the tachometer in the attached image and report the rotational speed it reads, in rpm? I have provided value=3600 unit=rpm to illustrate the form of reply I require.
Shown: value=7500 unit=rpm
